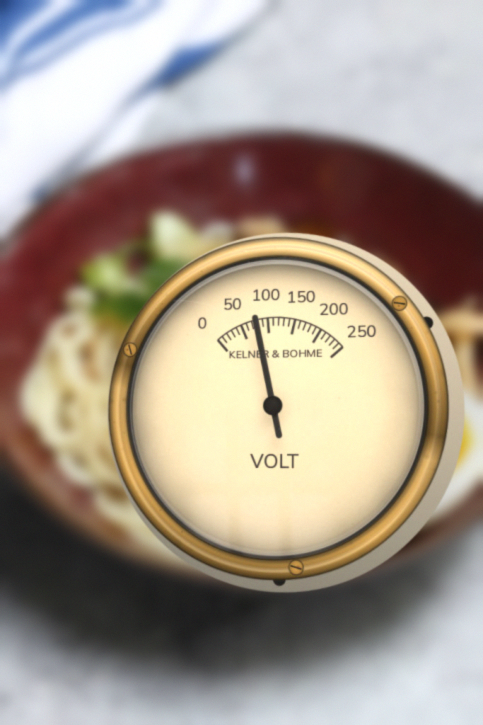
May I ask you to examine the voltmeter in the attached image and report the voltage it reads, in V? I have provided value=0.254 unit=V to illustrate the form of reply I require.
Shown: value=80 unit=V
